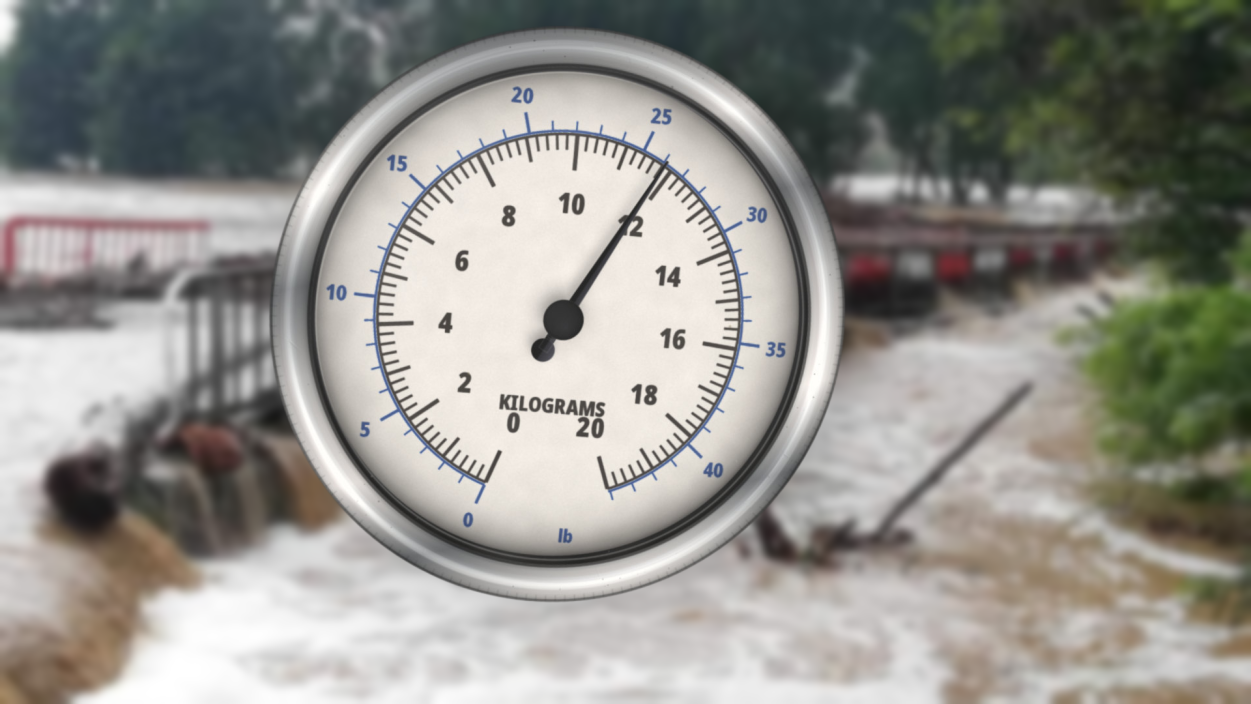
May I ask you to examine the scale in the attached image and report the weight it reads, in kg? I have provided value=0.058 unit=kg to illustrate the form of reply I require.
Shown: value=11.8 unit=kg
